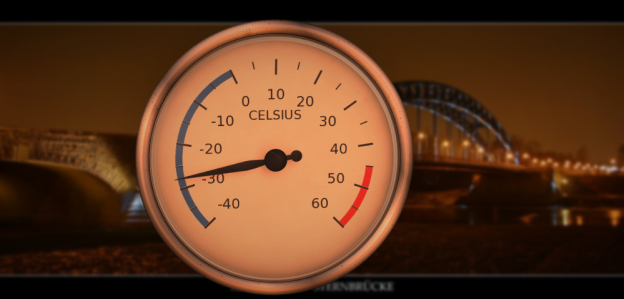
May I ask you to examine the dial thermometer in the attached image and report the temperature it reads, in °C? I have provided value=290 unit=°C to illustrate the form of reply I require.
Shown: value=-27.5 unit=°C
